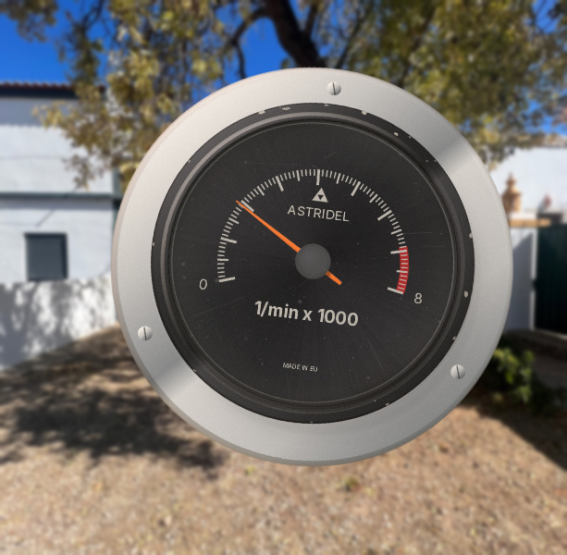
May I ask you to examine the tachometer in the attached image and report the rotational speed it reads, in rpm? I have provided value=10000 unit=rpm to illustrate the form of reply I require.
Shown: value=1900 unit=rpm
